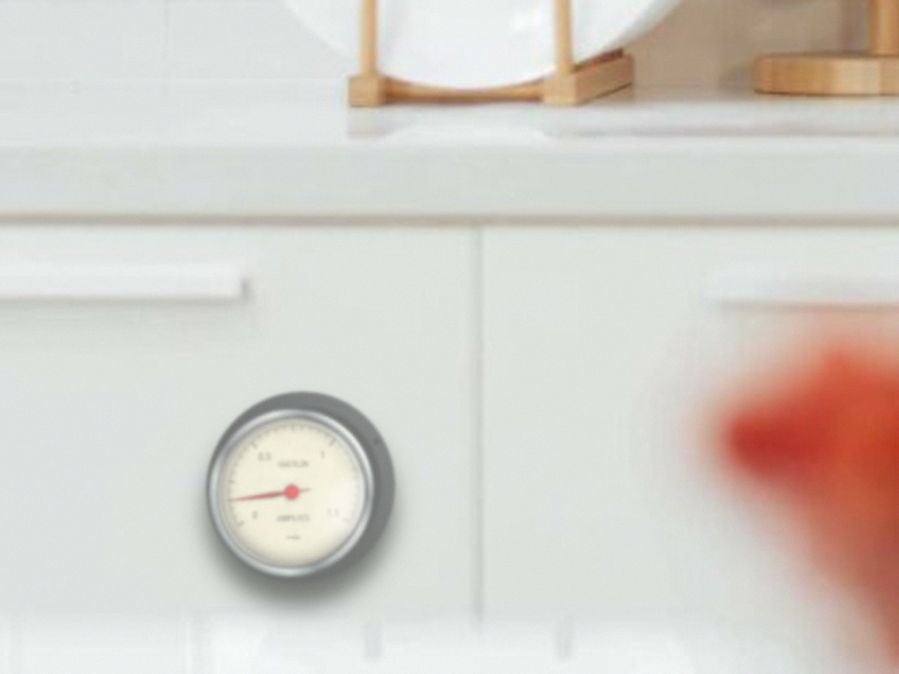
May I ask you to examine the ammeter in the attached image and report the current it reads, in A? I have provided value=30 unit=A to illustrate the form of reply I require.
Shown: value=0.15 unit=A
